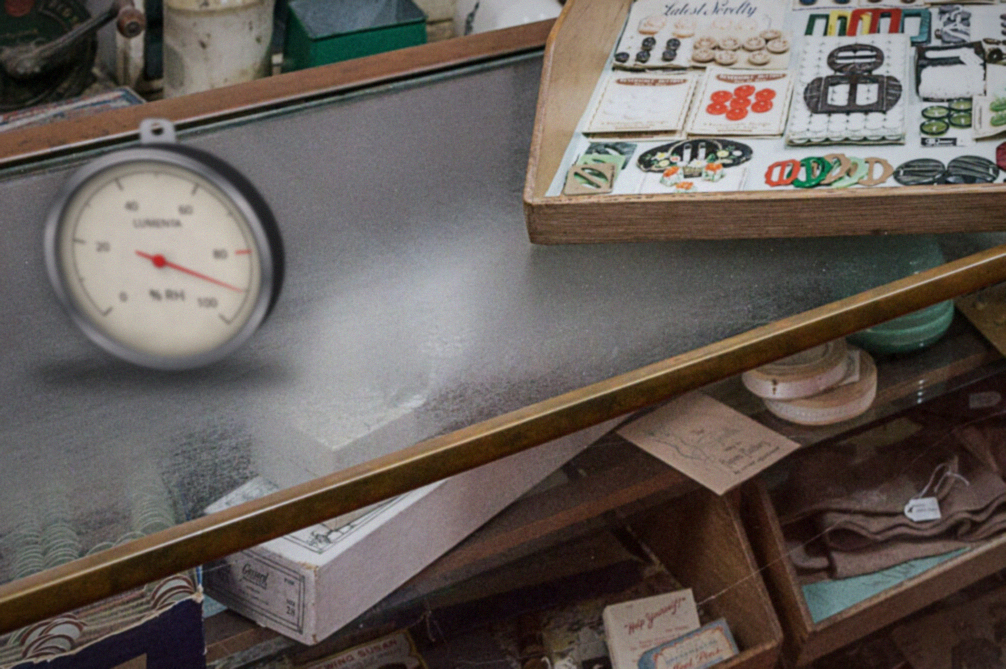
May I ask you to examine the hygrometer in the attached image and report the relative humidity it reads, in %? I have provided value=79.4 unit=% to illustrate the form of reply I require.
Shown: value=90 unit=%
